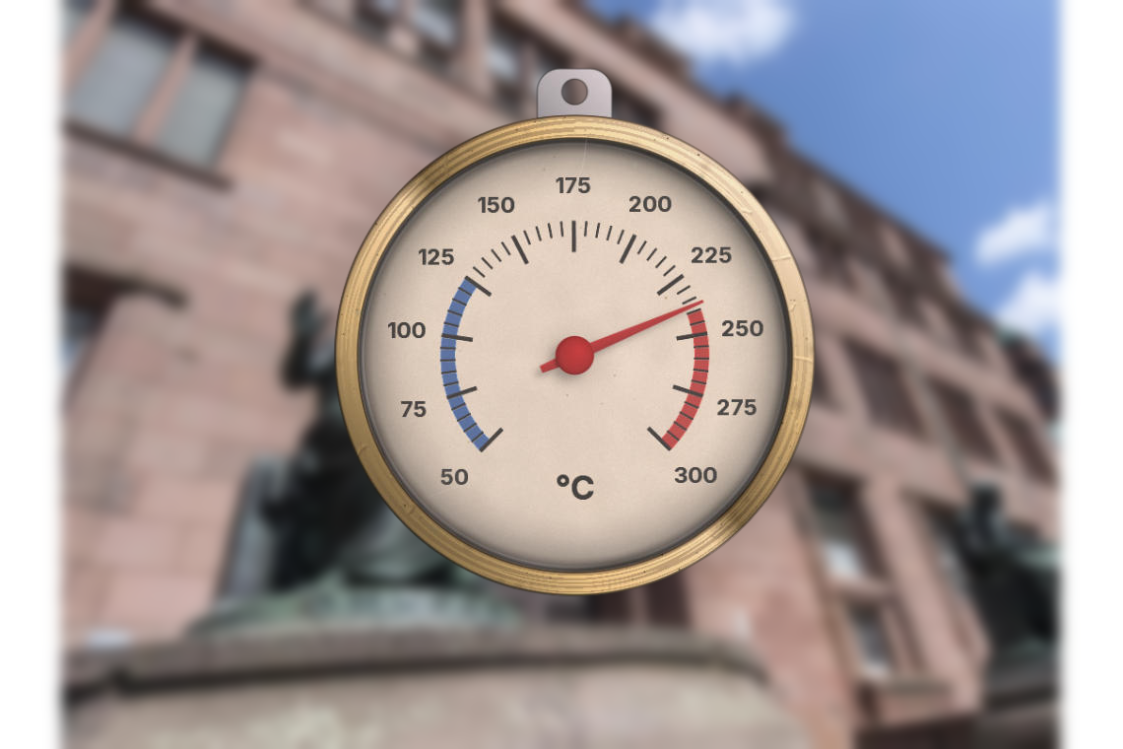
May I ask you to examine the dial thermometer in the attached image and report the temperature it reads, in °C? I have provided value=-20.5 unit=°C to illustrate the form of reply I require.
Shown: value=237.5 unit=°C
